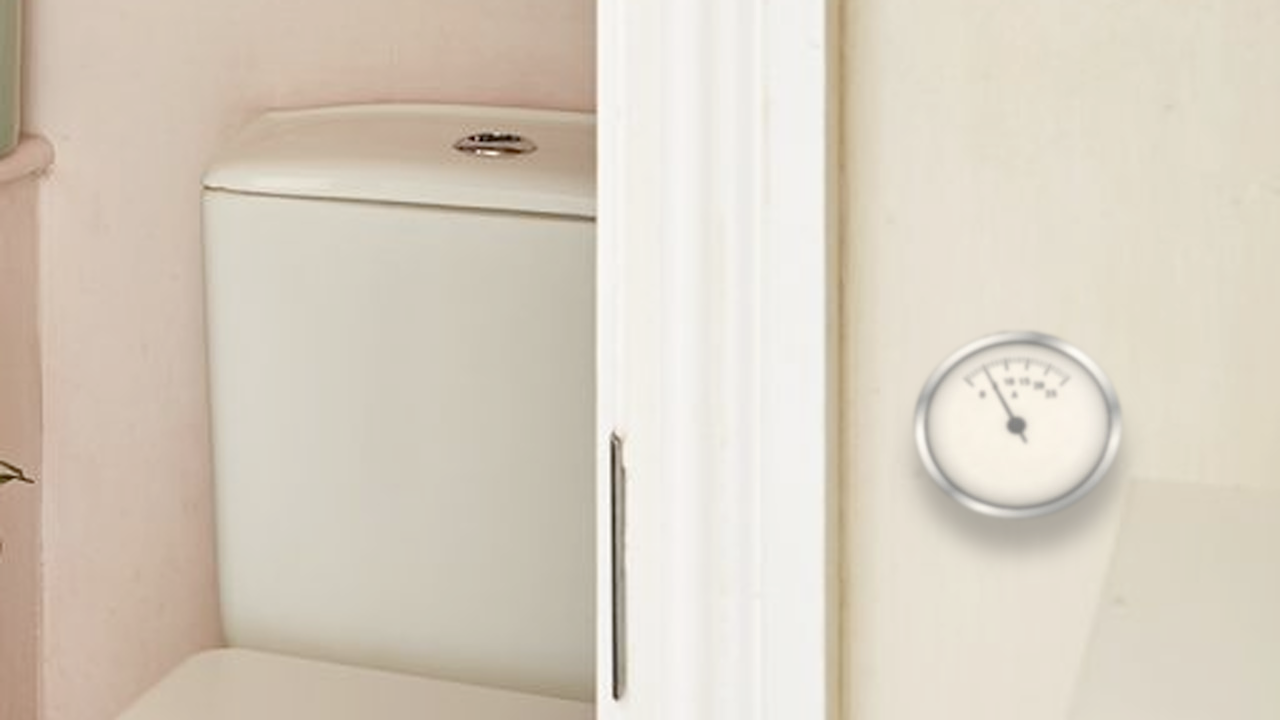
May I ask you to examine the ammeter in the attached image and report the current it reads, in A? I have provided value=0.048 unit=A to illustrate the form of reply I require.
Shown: value=5 unit=A
